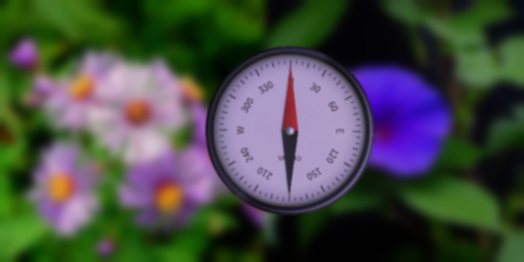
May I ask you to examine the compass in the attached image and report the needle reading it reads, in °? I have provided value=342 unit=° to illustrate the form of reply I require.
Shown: value=0 unit=°
